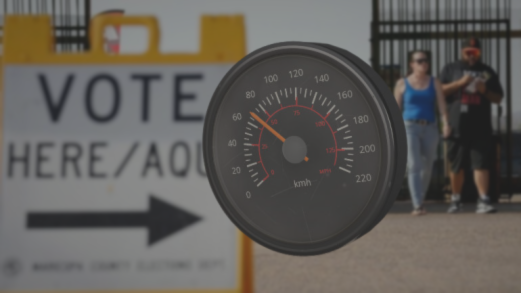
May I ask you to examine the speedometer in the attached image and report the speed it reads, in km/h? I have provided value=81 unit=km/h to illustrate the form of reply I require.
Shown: value=70 unit=km/h
